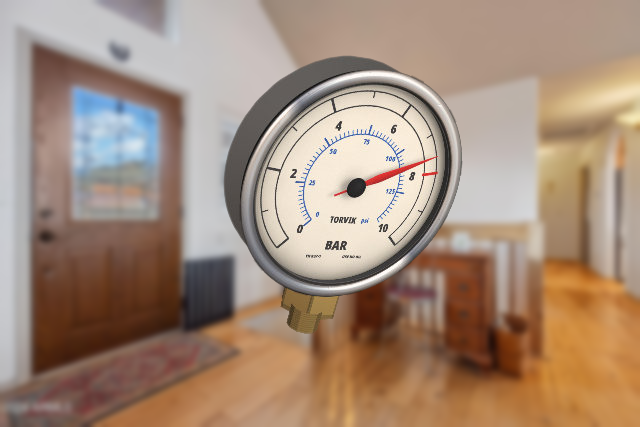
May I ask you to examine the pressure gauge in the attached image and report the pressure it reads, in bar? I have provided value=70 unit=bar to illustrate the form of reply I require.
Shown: value=7.5 unit=bar
